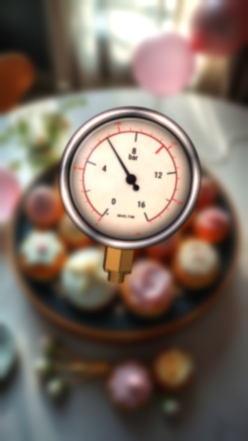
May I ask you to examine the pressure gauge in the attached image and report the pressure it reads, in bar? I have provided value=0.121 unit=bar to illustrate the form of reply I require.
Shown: value=6 unit=bar
